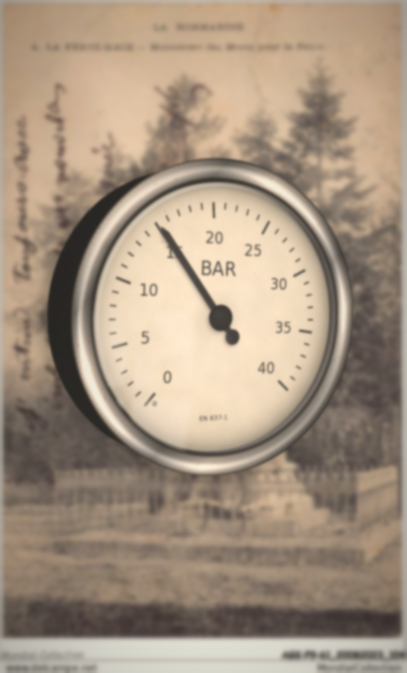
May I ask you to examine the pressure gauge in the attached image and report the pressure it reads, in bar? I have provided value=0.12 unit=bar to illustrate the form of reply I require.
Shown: value=15 unit=bar
